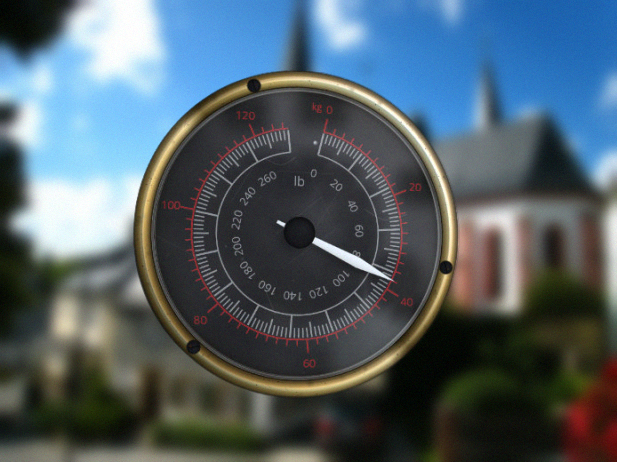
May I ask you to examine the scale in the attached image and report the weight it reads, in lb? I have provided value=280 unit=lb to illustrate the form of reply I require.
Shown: value=84 unit=lb
